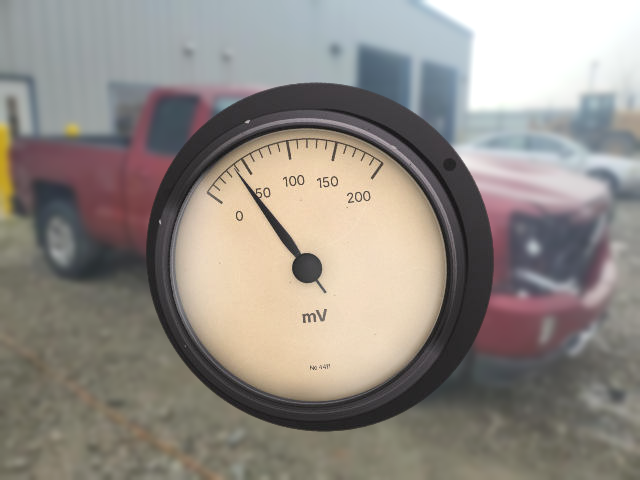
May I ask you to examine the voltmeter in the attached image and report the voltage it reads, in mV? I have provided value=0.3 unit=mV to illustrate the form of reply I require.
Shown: value=40 unit=mV
